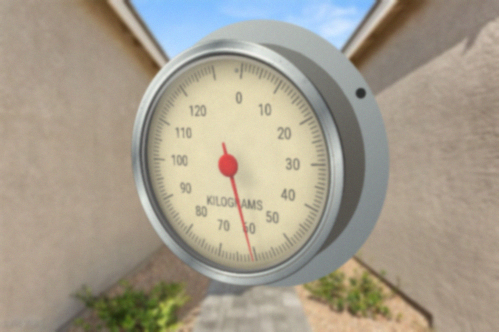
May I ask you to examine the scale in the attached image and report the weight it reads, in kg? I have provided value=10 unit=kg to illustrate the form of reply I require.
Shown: value=60 unit=kg
